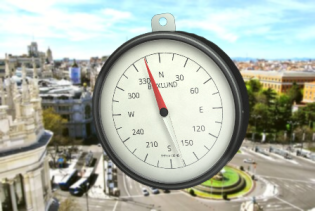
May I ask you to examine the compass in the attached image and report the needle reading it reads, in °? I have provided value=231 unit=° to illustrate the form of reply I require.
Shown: value=345 unit=°
